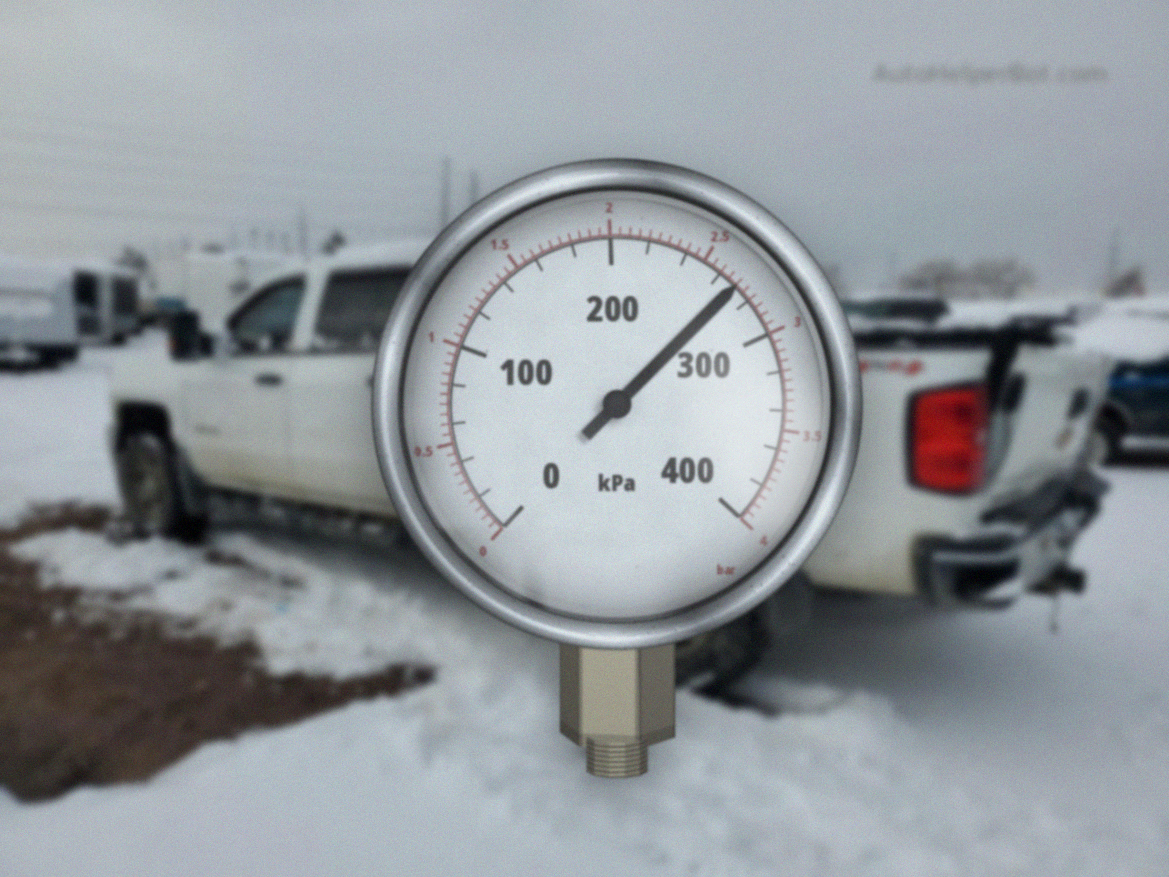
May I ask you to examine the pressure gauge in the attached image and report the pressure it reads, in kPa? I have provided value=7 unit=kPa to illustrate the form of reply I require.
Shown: value=270 unit=kPa
